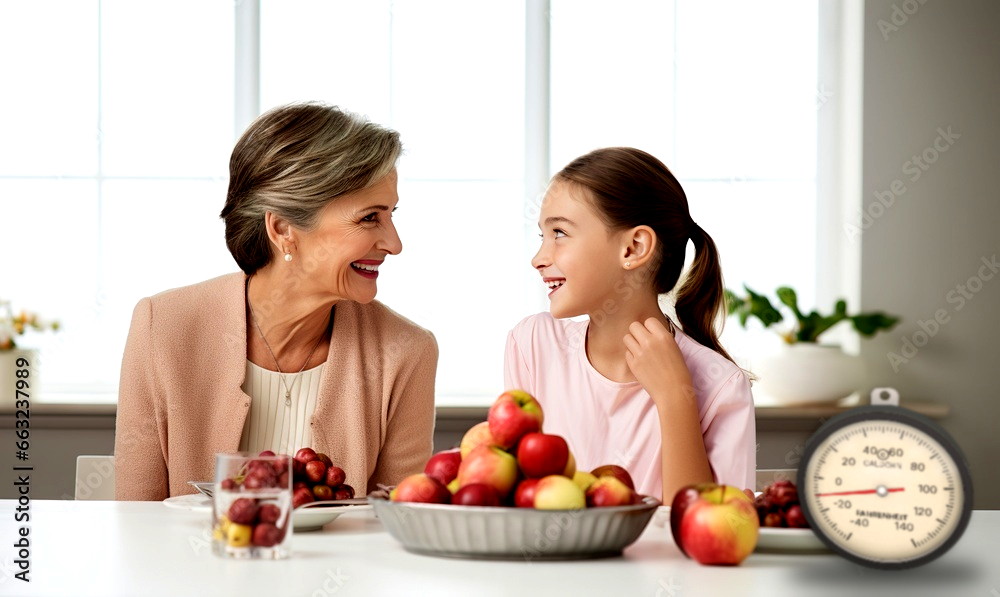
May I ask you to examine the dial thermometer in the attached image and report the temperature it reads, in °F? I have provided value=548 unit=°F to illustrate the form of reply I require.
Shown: value=-10 unit=°F
